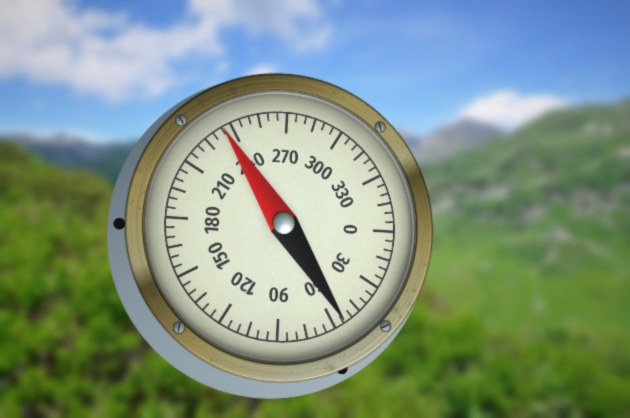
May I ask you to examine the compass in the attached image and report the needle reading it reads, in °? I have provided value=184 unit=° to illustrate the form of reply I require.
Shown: value=235 unit=°
